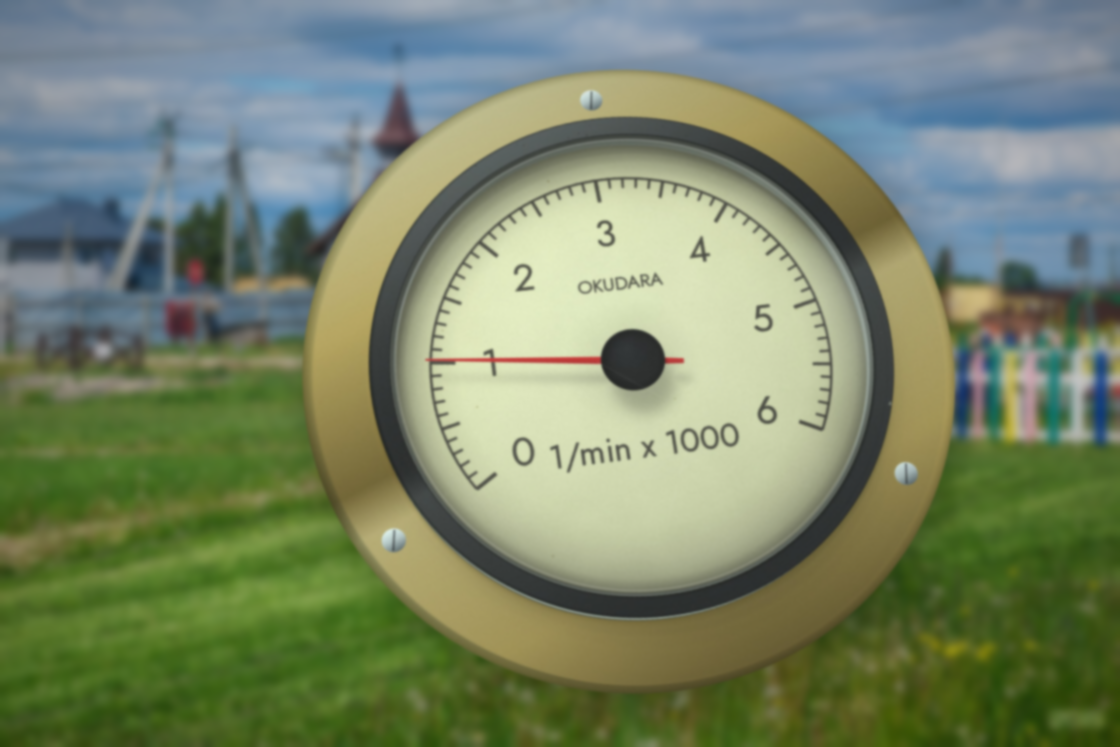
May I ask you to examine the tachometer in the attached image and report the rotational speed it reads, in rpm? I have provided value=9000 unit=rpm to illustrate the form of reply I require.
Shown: value=1000 unit=rpm
